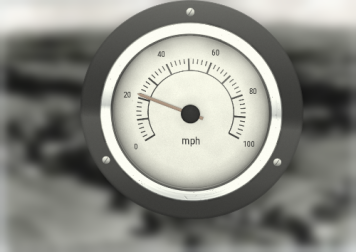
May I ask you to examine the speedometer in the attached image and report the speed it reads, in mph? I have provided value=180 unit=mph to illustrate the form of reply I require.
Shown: value=22 unit=mph
